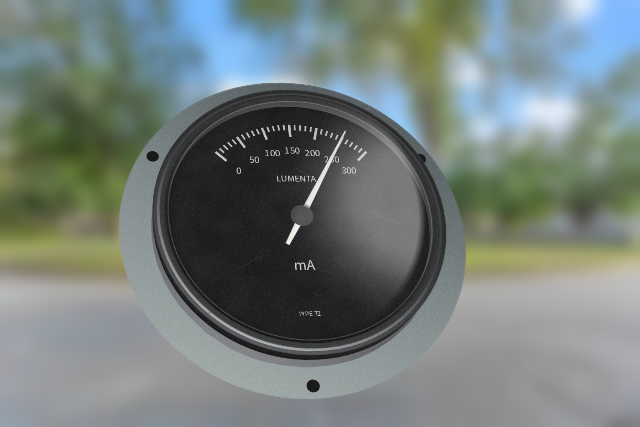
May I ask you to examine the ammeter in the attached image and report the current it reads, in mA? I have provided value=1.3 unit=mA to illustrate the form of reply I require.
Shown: value=250 unit=mA
